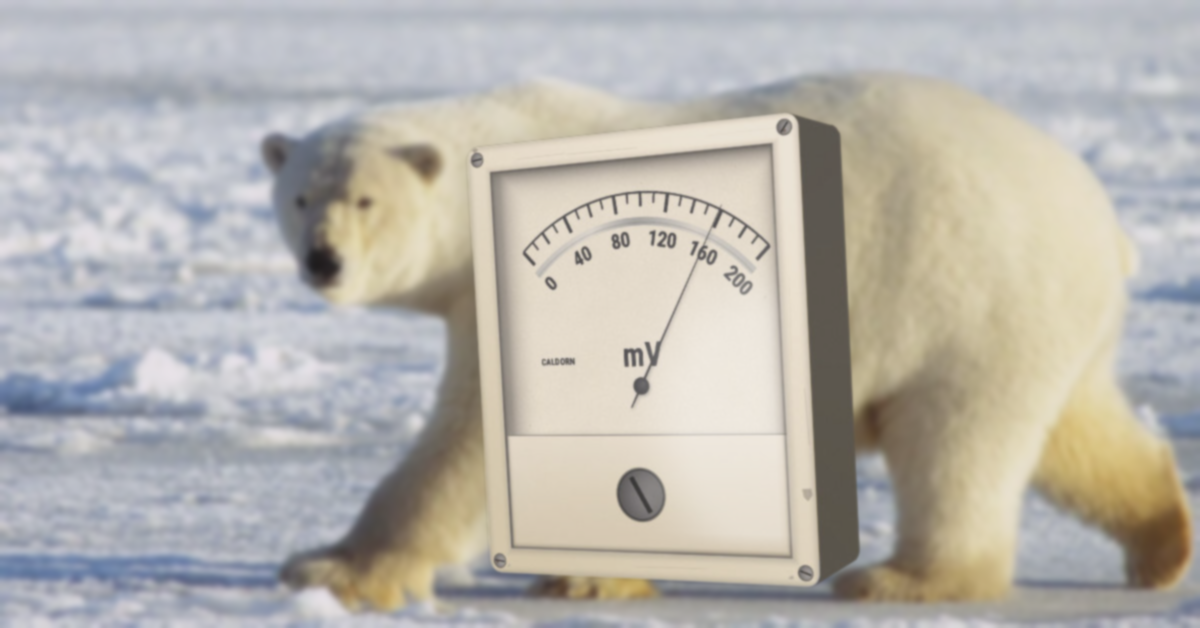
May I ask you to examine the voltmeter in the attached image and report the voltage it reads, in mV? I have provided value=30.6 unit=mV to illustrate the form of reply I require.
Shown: value=160 unit=mV
